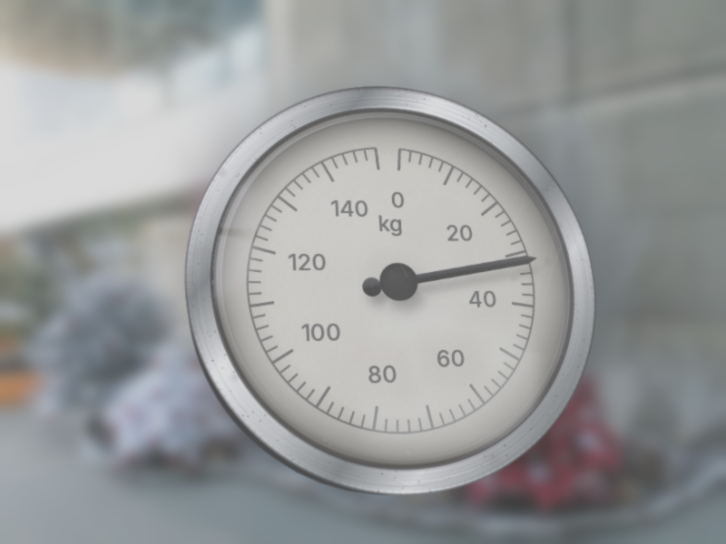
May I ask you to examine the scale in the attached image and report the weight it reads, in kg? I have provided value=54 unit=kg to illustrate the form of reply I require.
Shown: value=32 unit=kg
